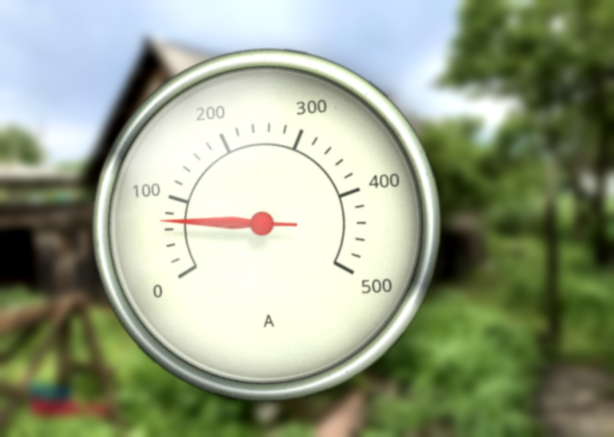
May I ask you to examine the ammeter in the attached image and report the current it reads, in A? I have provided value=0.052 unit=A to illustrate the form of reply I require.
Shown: value=70 unit=A
